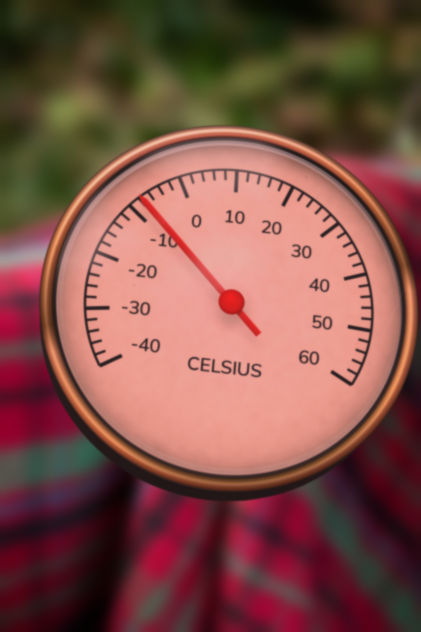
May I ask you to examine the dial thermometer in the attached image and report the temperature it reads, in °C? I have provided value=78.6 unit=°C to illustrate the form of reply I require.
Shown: value=-8 unit=°C
